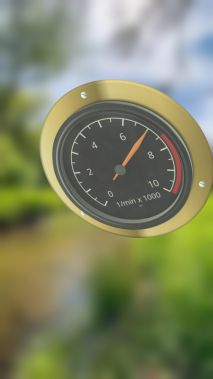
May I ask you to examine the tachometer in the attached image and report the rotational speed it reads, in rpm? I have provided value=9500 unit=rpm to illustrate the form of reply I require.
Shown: value=7000 unit=rpm
